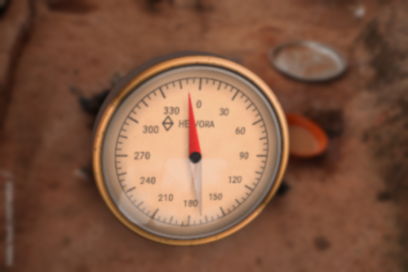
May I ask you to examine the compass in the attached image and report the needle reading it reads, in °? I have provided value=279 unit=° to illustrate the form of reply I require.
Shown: value=350 unit=°
